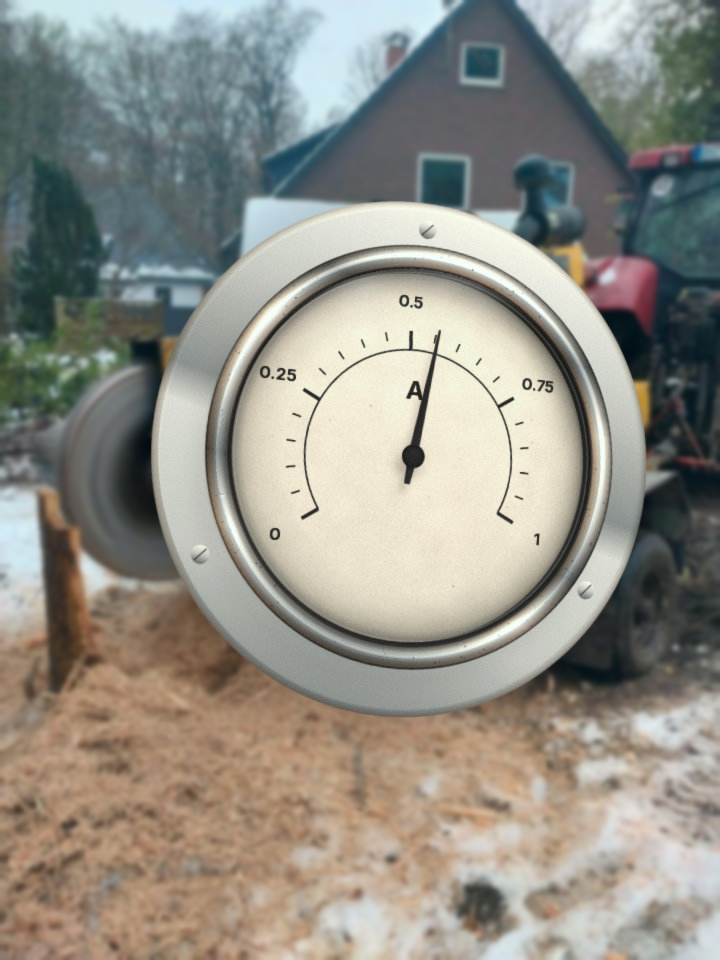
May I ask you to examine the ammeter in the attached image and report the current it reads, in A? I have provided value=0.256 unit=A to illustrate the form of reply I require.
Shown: value=0.55 unit=A
